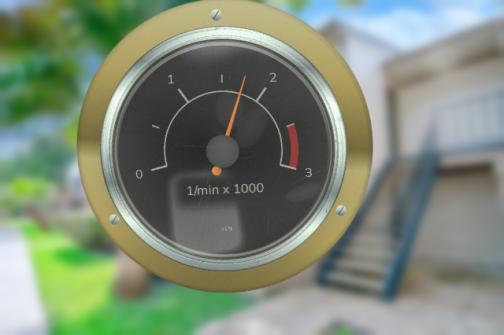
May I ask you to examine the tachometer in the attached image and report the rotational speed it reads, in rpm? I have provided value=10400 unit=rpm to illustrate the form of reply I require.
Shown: value=1750 unit=rpm
